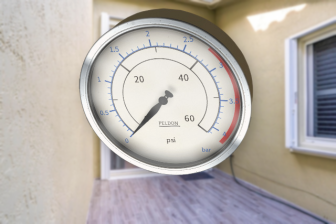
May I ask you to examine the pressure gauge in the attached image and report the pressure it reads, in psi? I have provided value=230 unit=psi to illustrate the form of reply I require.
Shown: value=0 unit=psi
